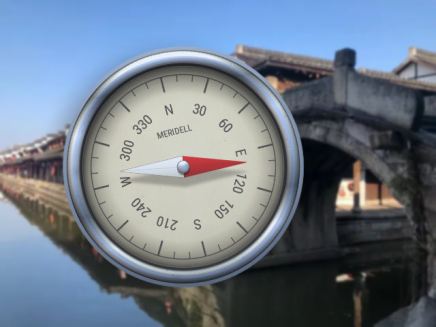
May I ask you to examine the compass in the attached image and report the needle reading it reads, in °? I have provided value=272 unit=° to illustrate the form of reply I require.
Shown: value=100 unit=°
